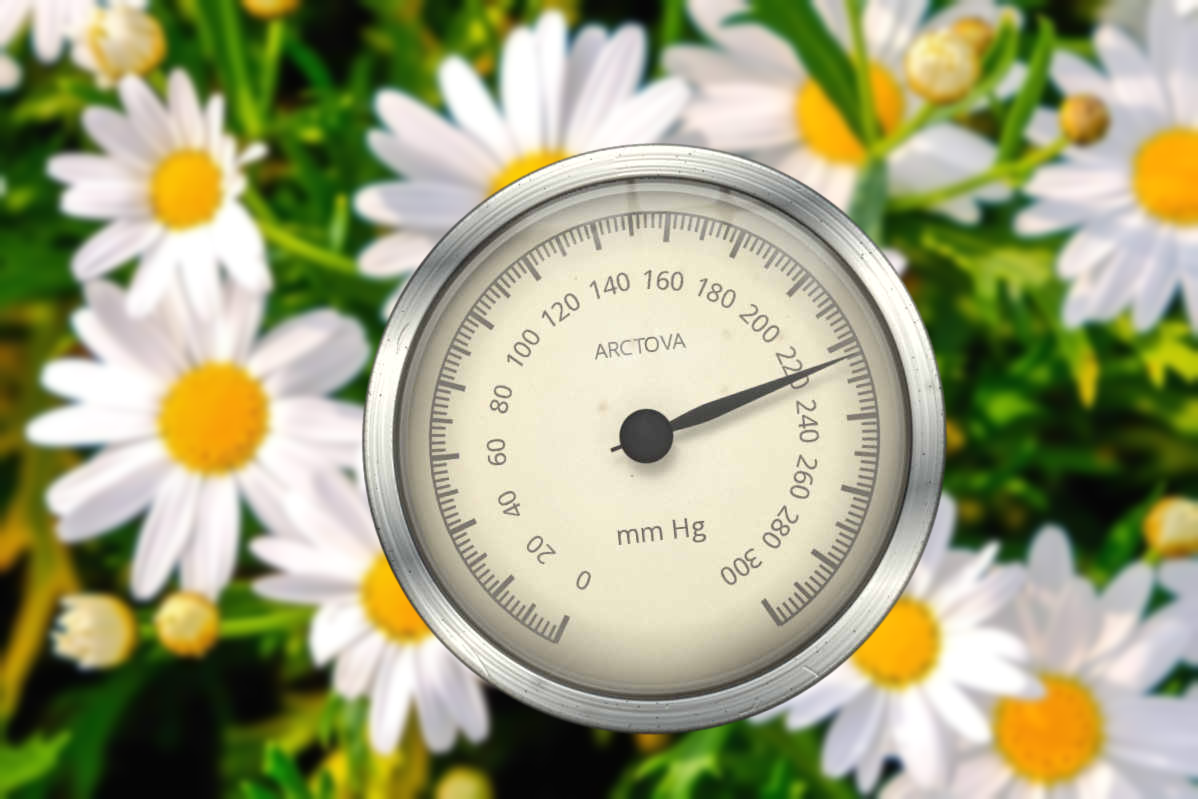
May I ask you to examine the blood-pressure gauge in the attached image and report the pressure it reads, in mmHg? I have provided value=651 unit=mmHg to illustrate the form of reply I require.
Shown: value=224 unit=mmHg
